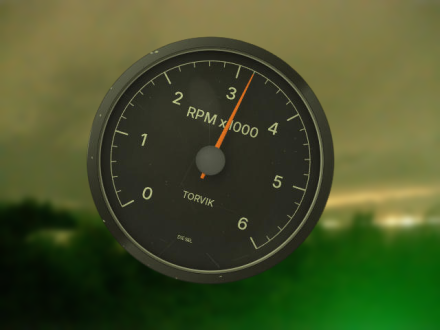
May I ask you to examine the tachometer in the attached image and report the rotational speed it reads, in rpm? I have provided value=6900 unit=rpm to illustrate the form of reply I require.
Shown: value=3200 unit=rpm
